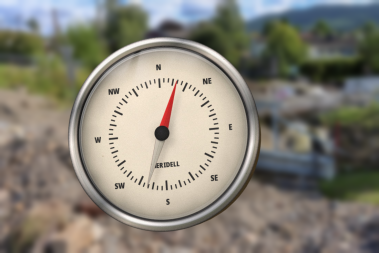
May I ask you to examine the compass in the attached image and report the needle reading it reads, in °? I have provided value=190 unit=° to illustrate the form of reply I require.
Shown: value=20 unit=°
